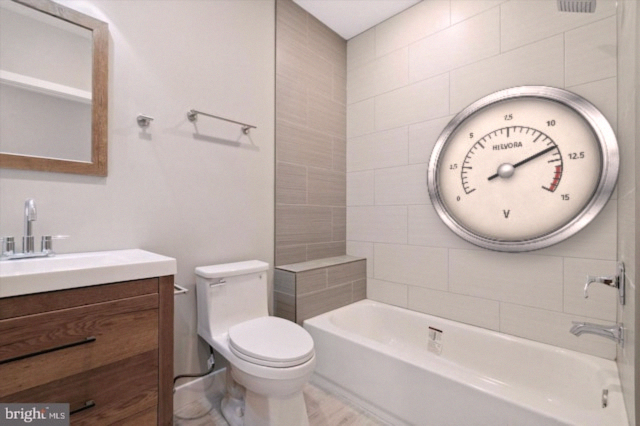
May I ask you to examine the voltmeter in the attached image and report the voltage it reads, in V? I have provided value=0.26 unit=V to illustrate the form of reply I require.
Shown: value=11.5 unit=V
